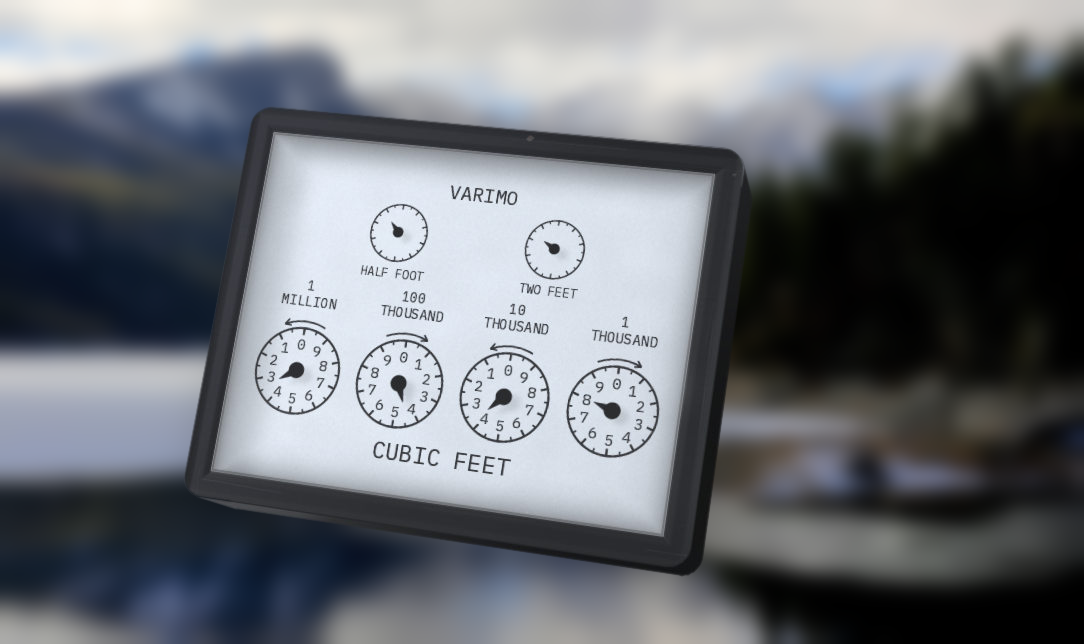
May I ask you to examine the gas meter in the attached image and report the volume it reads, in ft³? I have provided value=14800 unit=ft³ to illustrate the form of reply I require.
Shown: value=343800 unit=ft³
